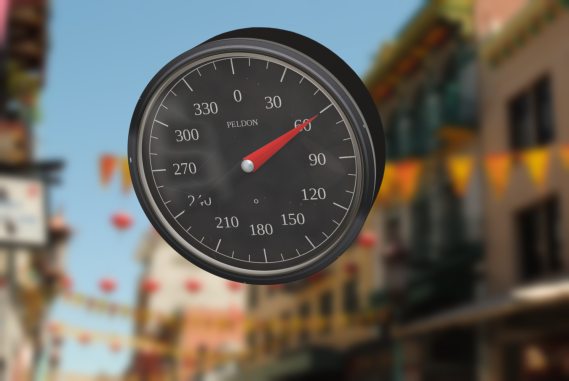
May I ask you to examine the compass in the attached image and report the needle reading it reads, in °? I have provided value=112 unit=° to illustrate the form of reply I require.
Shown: value=60 unit=°
